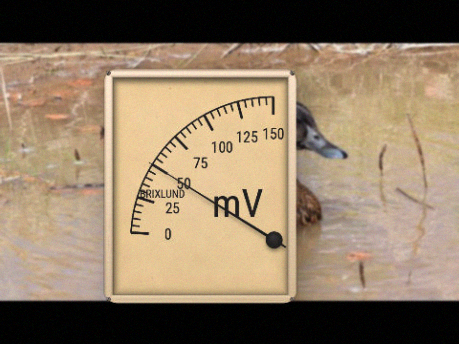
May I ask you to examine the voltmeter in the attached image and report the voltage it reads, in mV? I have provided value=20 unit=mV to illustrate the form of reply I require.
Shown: value=50 unit=mV
